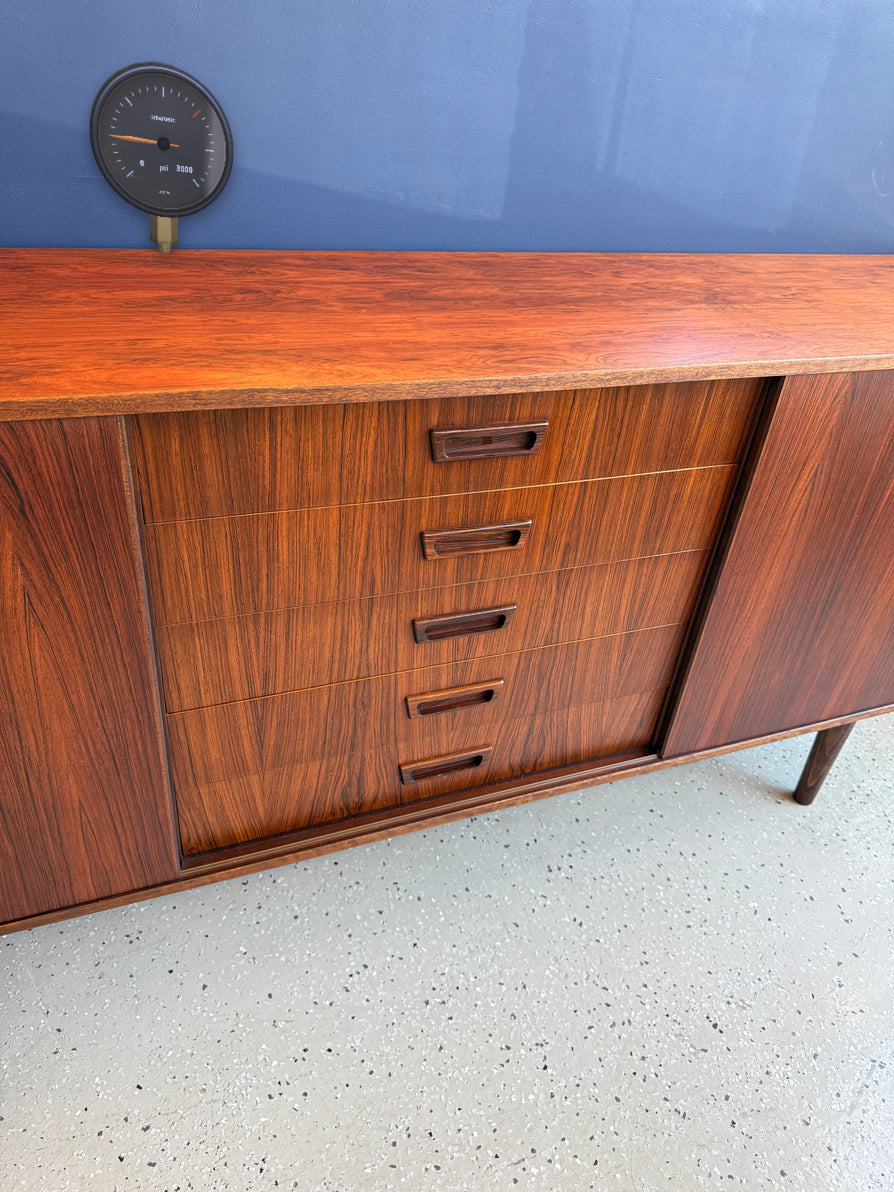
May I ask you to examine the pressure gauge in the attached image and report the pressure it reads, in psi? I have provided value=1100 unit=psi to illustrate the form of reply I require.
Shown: value=500 unit=psi
